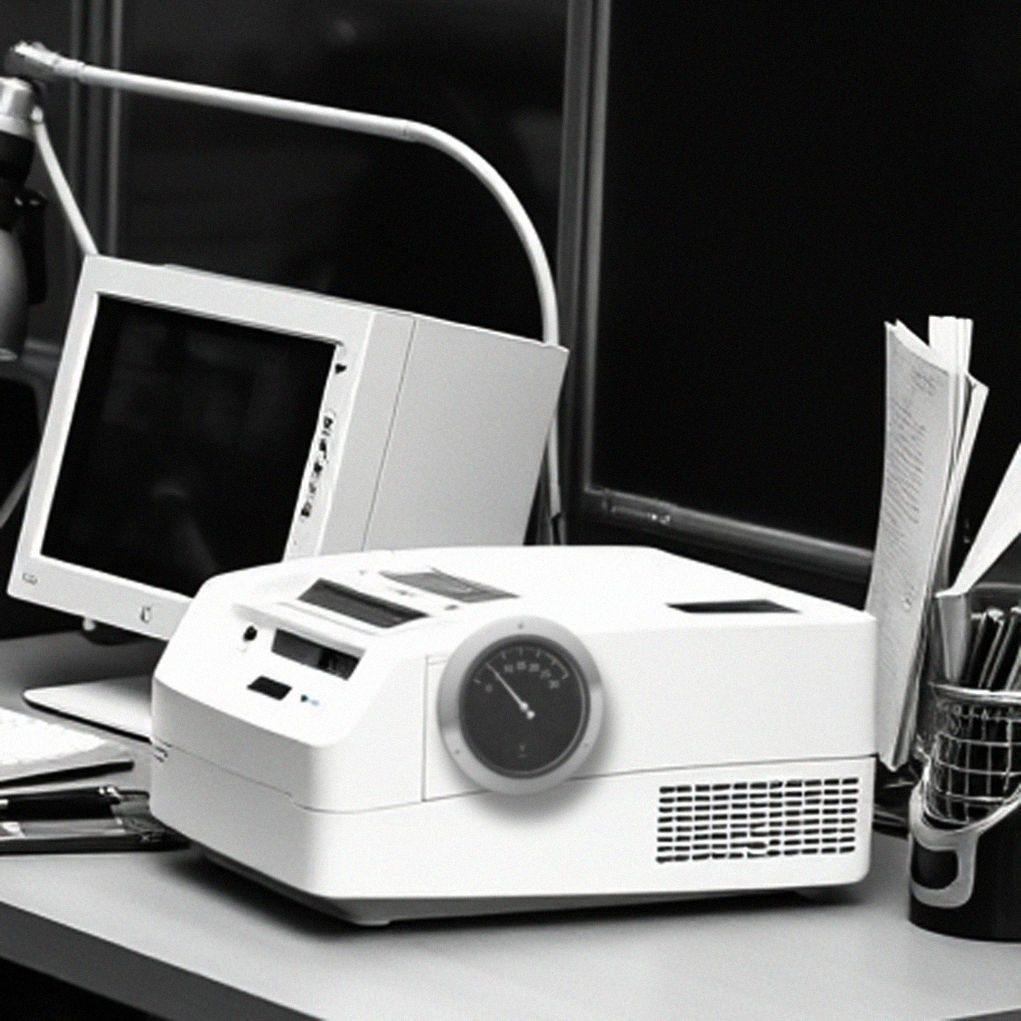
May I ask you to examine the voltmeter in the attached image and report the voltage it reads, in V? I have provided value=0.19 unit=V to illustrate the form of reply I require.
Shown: value=5 unit=V
